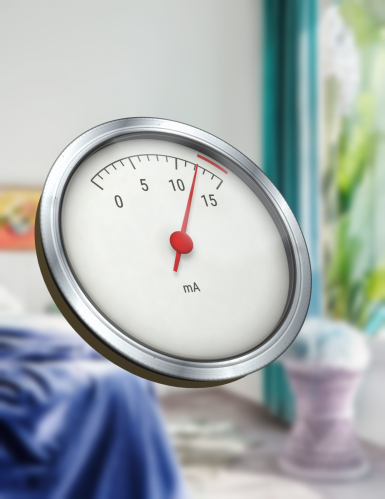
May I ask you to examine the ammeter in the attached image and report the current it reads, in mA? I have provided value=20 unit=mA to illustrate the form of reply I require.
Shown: value=12 unit=mA
